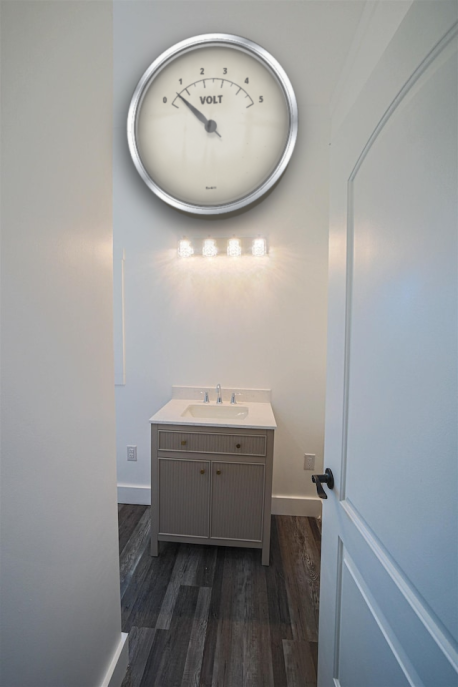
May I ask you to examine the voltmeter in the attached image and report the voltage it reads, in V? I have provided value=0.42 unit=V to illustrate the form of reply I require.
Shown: value=0.5 unit=V
